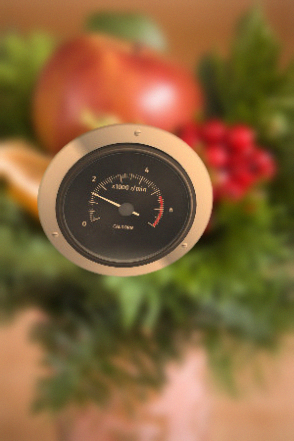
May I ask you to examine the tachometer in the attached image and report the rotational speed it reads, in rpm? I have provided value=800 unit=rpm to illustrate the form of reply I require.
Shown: value=1500 unit=rpm
